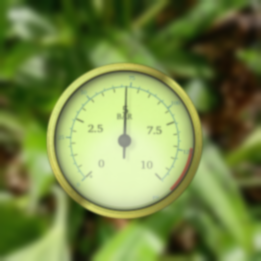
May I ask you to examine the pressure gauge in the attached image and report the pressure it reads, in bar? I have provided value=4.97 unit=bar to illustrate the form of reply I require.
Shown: value=5 unit=bar
